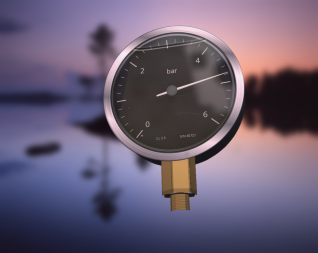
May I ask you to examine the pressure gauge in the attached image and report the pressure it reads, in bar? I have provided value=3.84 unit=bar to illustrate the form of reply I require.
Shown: value=4.8 unit=bar
